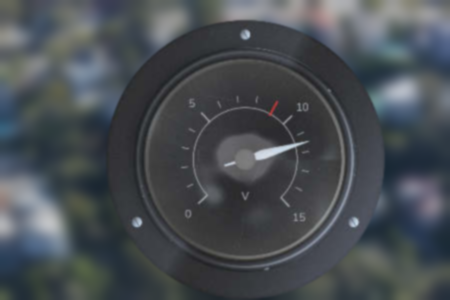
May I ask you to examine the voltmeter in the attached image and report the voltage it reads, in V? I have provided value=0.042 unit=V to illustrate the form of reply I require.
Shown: value=11.5 unit=V
